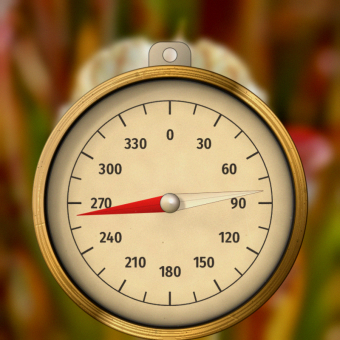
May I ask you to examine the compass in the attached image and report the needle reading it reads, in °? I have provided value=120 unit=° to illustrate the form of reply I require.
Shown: value=262.5 unit=°
